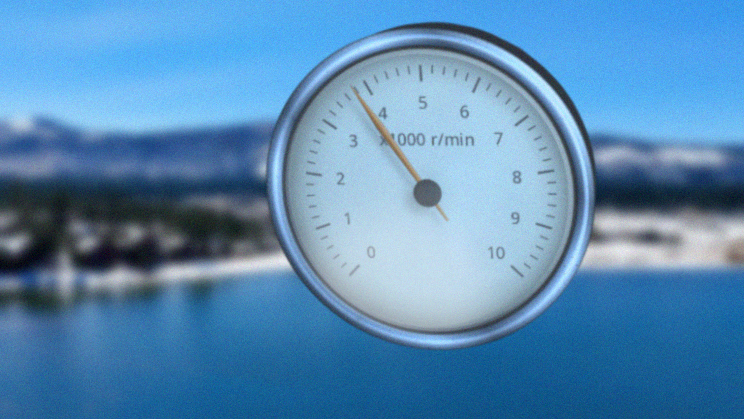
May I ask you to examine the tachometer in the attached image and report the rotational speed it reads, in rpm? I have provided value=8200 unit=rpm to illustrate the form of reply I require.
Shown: value=3800 unit=rpm
